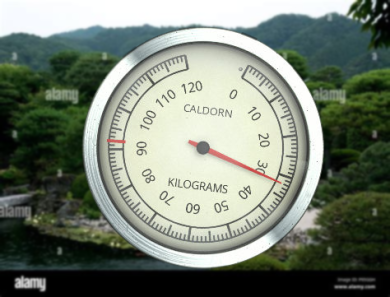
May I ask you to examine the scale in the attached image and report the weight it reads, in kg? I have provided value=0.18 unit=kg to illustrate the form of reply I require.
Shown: value=32 unit=kg
